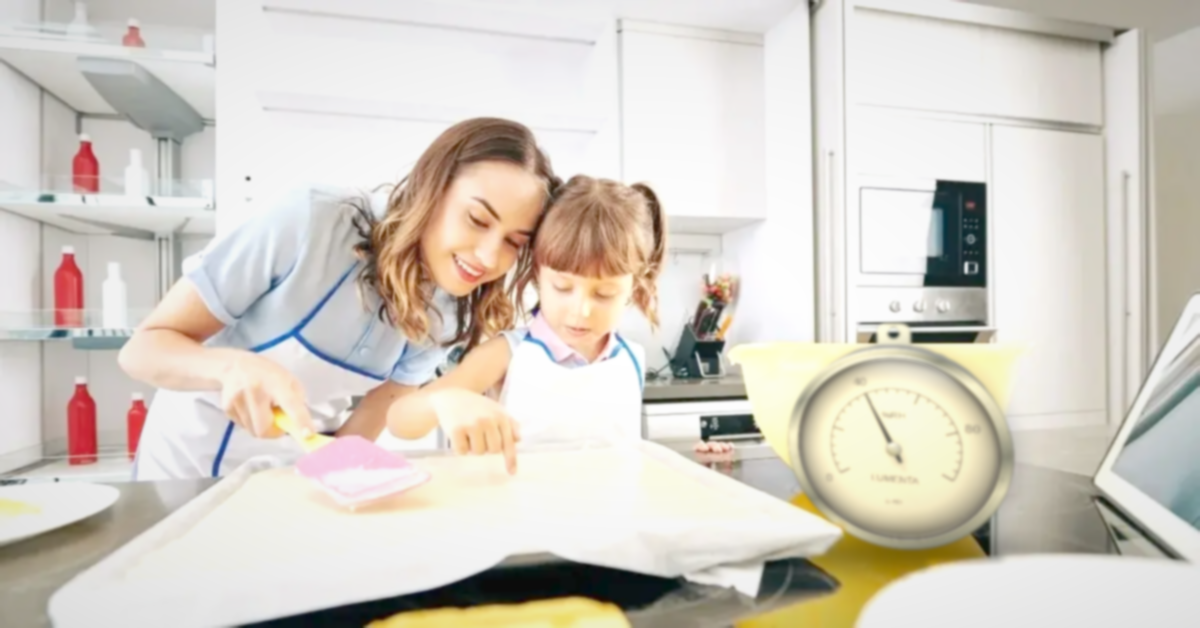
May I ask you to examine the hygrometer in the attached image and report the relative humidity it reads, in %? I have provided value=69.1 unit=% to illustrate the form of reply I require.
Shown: value=40 unit=%
